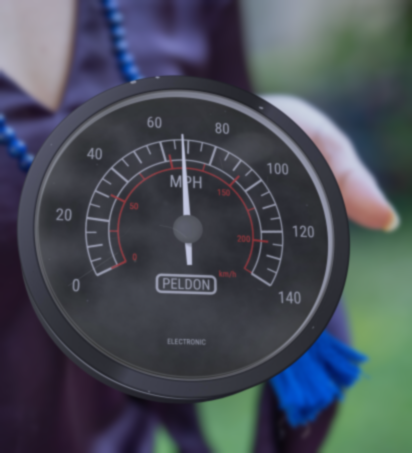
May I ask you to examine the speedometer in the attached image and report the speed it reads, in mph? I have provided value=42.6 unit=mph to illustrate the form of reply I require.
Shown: value=67.5 unit=mph
